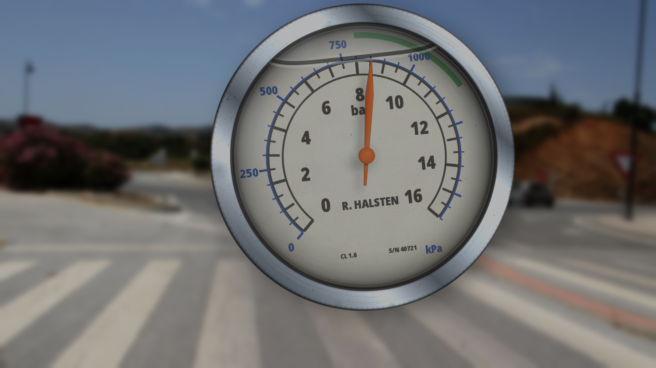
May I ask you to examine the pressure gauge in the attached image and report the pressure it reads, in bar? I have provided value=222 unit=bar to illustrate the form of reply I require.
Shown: value=8.5 unit=bar
